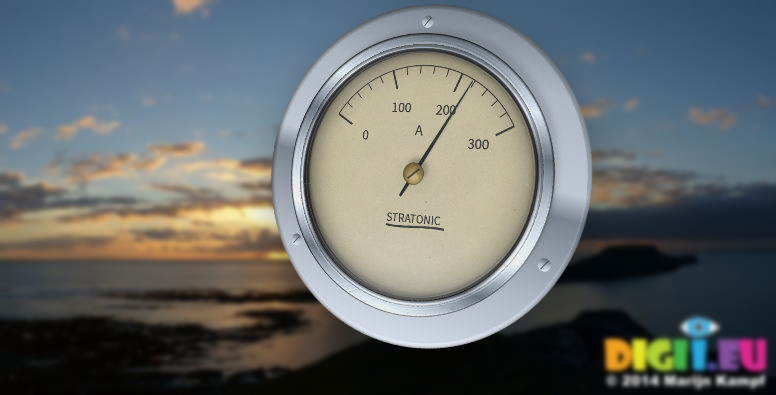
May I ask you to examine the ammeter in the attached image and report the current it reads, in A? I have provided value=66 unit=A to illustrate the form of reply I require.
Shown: value=220 unit=A
